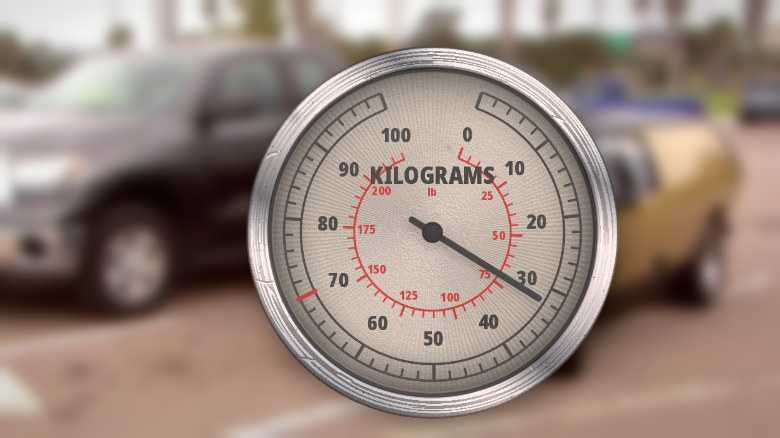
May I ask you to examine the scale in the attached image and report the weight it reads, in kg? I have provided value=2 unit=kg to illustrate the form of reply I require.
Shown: value=32 unit=kg
